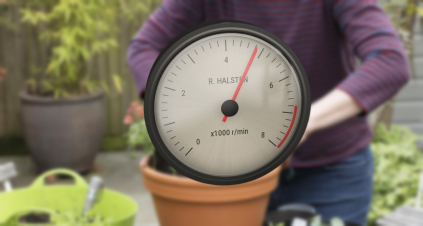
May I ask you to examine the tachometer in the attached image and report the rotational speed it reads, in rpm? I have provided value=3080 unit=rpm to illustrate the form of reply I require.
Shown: value=4800 unit=rpm
